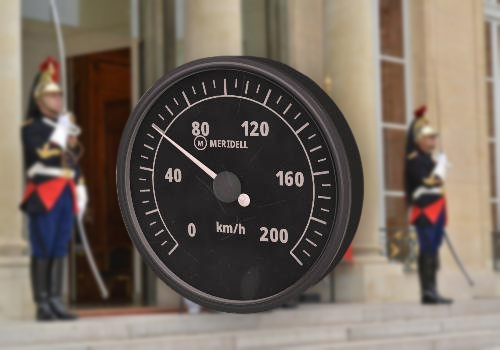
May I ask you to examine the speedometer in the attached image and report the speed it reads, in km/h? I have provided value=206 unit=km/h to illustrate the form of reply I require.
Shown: value=60 unit=km/h
